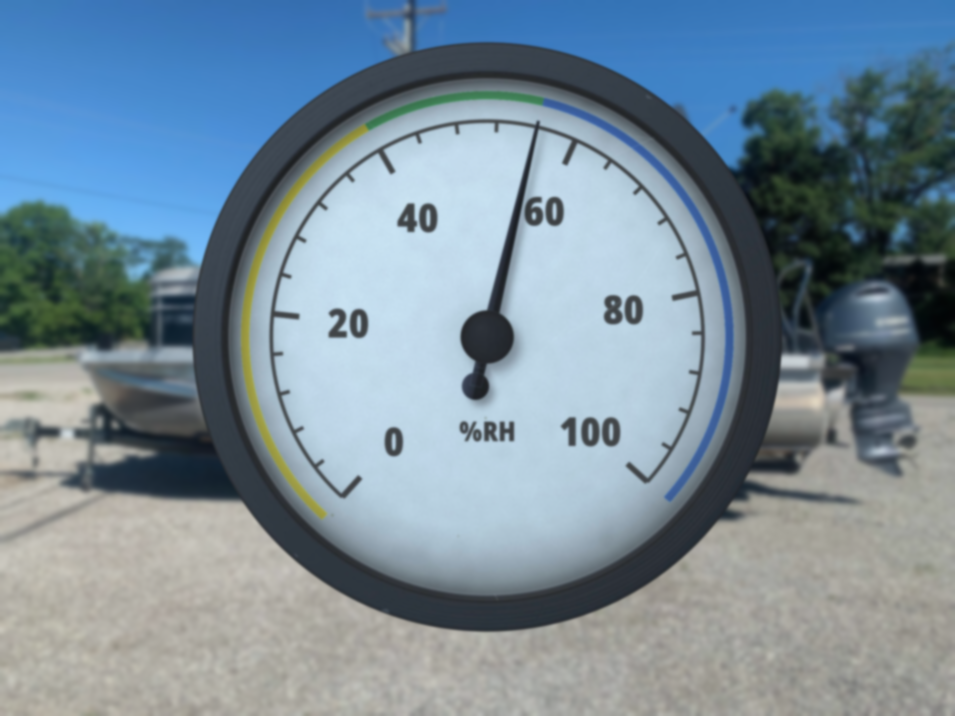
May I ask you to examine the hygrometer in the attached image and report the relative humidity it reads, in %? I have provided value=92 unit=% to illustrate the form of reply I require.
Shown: value=56 unit=%
